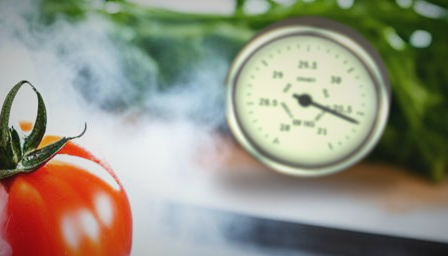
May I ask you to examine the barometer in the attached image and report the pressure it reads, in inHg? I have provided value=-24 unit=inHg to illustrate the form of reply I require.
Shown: value=30.6 unit=inHg
